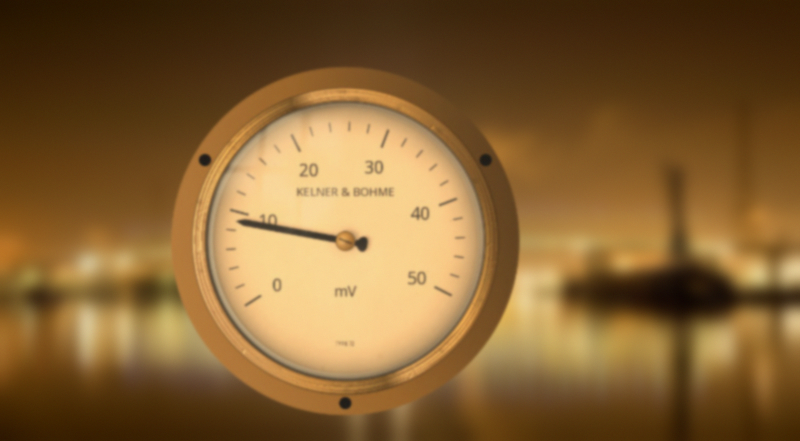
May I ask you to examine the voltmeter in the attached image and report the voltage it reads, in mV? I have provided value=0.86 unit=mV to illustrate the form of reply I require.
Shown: value=9 unit=mV
